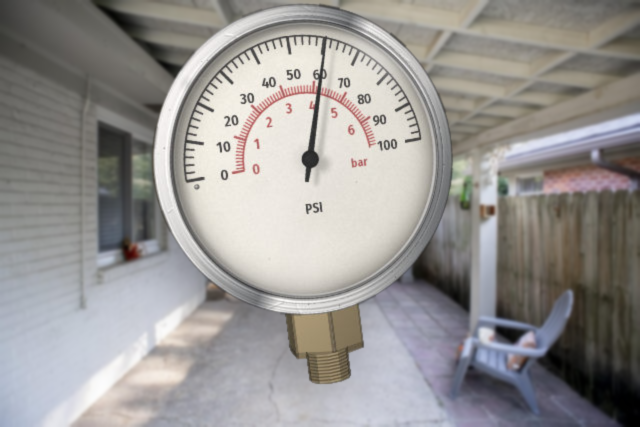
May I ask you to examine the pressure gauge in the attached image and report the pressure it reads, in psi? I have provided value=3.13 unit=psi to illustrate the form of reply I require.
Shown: value=60 unit=psi
